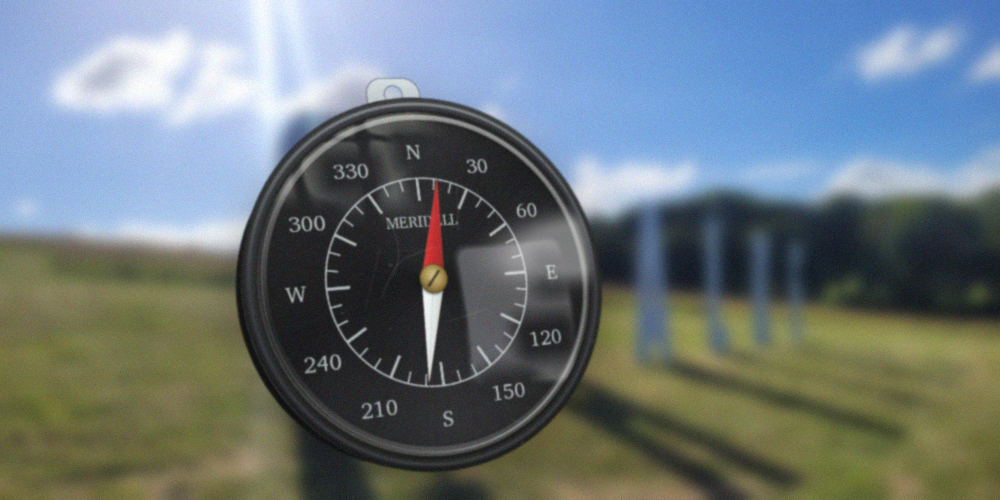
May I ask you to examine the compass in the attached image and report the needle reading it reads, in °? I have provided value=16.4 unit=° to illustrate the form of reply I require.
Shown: value=10 unit=°
